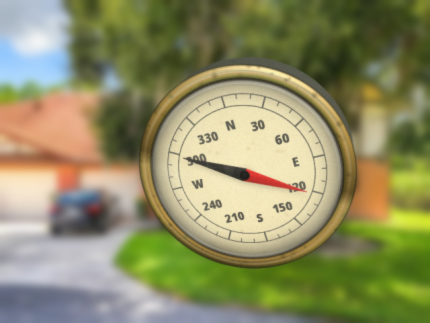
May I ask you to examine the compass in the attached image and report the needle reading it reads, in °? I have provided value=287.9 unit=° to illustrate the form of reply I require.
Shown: value=120 unit=°
